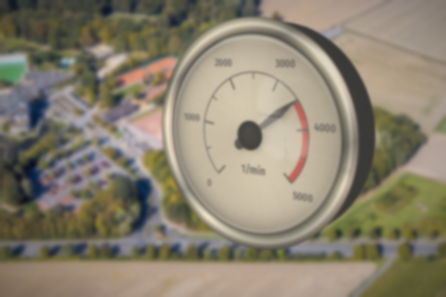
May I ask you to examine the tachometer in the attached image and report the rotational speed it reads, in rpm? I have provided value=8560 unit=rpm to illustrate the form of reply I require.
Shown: value=3500 unit=rpm
